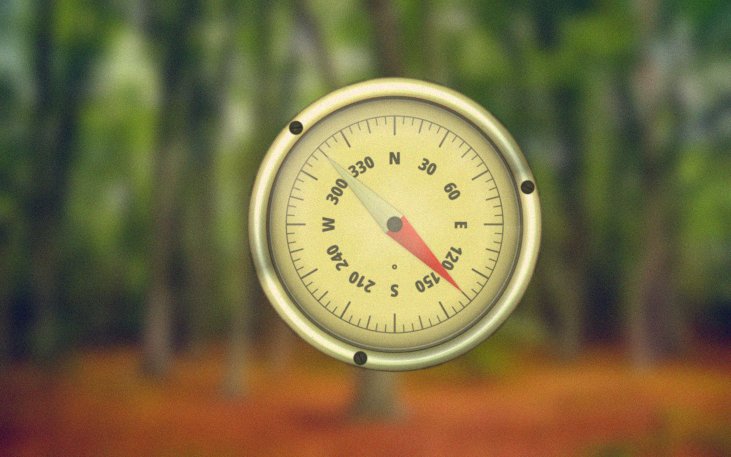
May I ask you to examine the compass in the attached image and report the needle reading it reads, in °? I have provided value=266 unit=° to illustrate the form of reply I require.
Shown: value=135 unit=°
